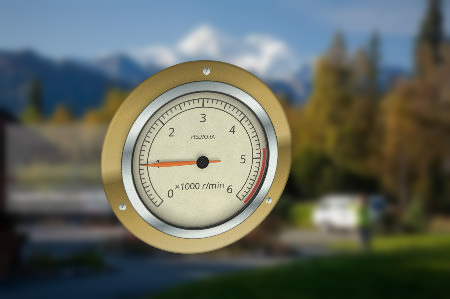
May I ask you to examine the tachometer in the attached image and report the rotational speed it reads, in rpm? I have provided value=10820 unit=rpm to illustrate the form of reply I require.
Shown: value=1000 unit=rpm
